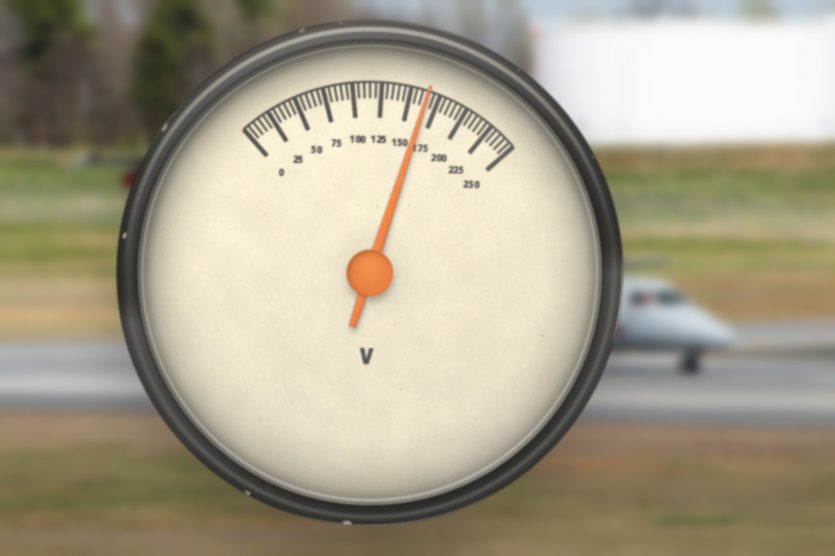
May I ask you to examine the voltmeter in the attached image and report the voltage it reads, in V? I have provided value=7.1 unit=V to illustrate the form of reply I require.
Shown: value=165 unit=V
